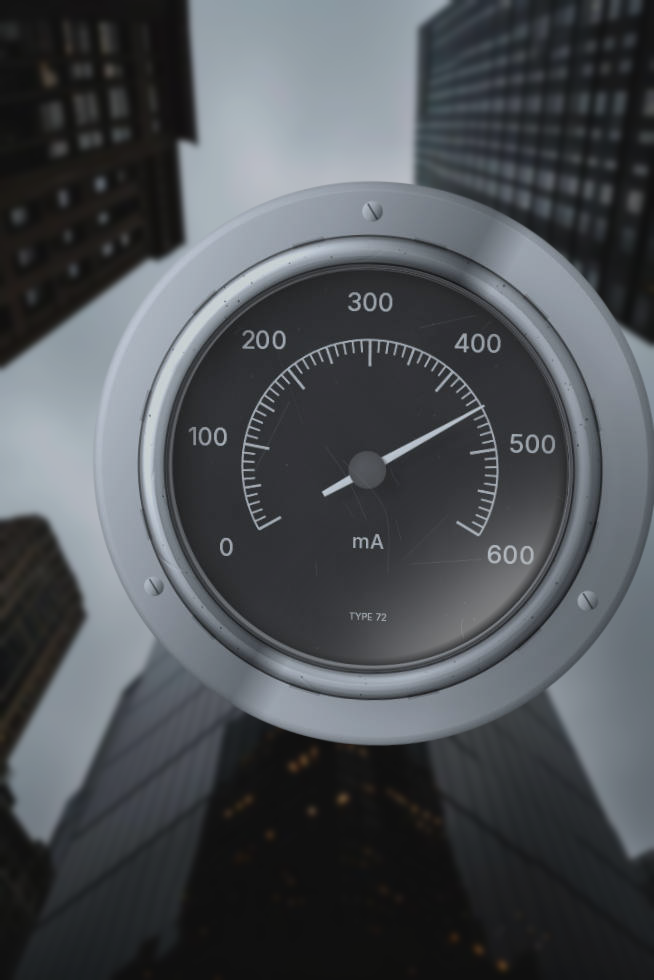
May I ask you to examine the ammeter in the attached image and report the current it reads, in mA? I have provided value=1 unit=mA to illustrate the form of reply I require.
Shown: value=450 unit=mA
